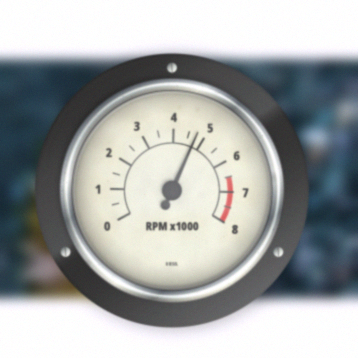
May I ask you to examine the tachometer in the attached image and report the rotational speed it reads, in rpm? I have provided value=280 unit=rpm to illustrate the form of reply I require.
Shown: value=4750 unit=rpm
